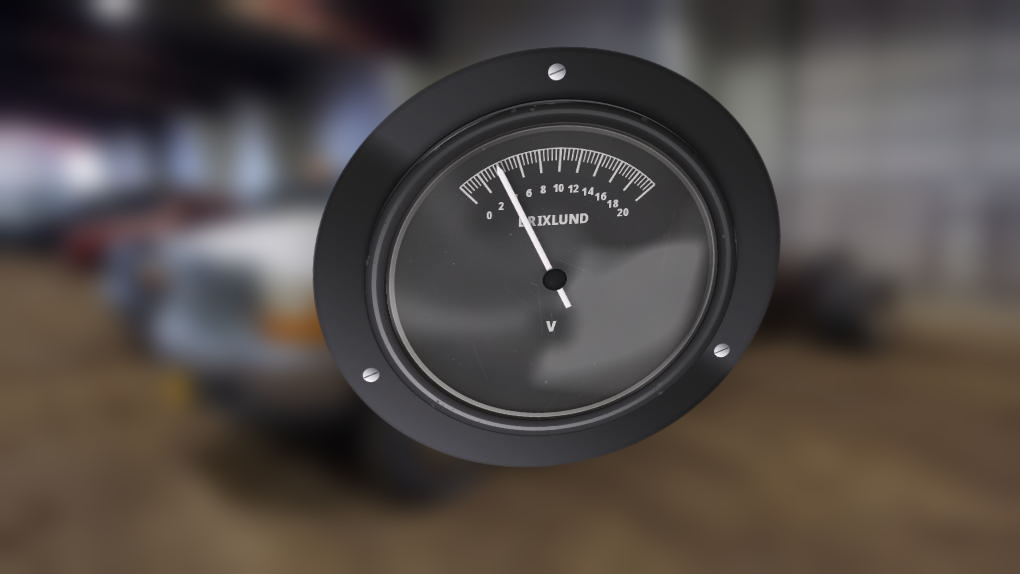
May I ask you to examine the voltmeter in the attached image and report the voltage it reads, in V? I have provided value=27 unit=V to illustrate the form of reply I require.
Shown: value=4 unit=V
